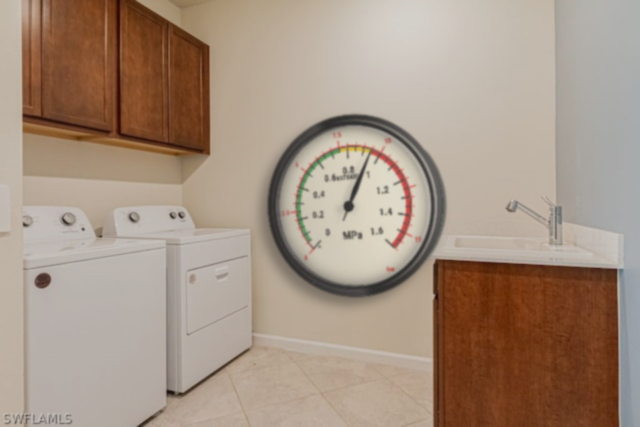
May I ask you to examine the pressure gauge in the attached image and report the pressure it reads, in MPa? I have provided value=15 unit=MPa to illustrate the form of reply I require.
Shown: value=0.95 unit=MPa
